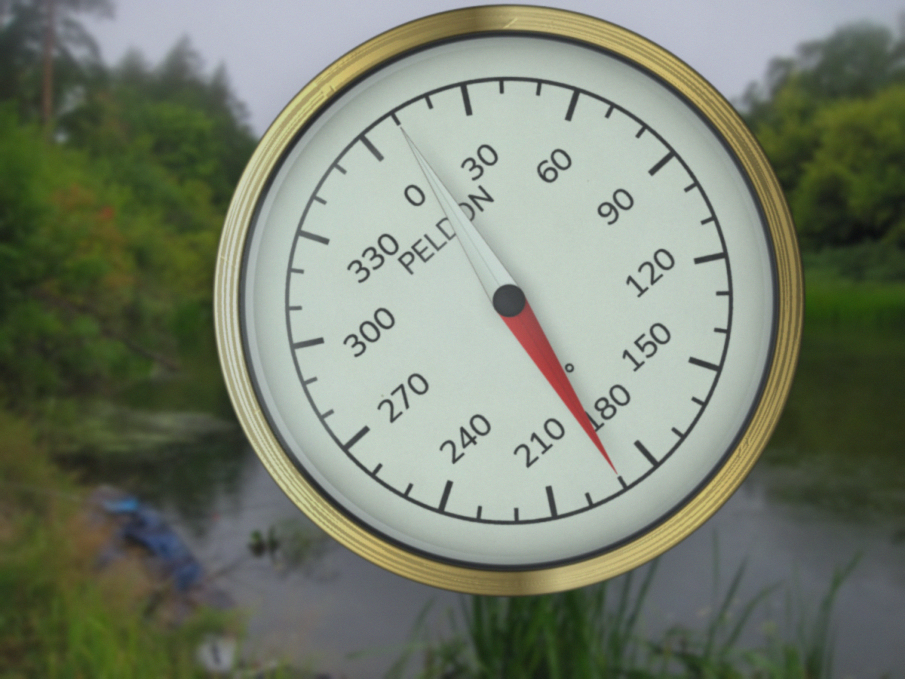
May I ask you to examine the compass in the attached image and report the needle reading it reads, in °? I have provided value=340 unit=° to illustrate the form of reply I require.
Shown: value=190 unit=°
